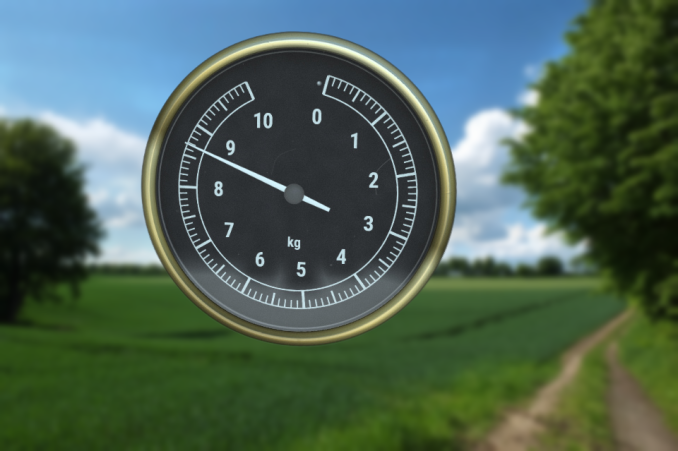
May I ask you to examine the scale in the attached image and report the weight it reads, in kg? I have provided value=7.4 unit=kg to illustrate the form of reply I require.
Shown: value=8.7 unit=kg
